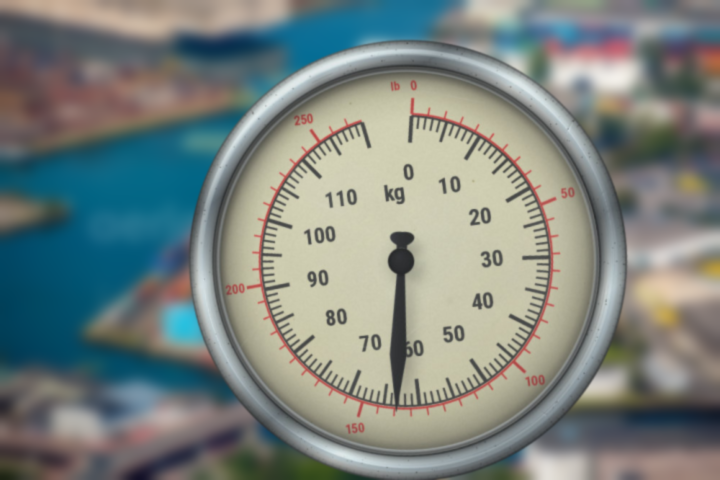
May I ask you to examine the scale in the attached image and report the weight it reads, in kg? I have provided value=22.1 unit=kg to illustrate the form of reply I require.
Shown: value=63 unit=kg
